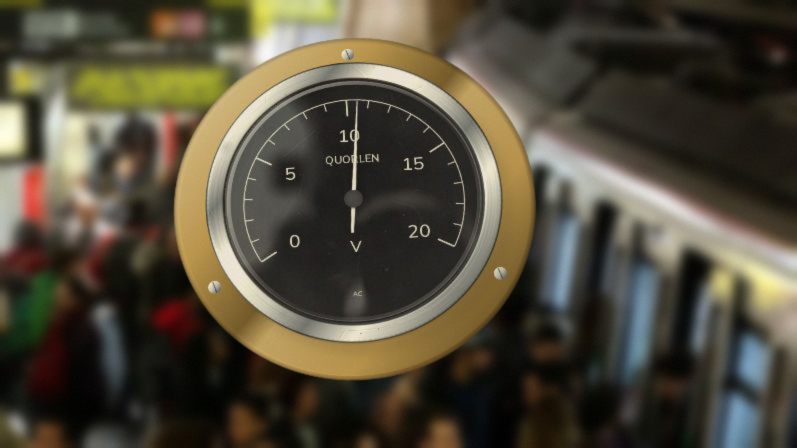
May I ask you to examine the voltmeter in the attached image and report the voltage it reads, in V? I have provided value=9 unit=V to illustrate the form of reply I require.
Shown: value=10.5 unit=V
